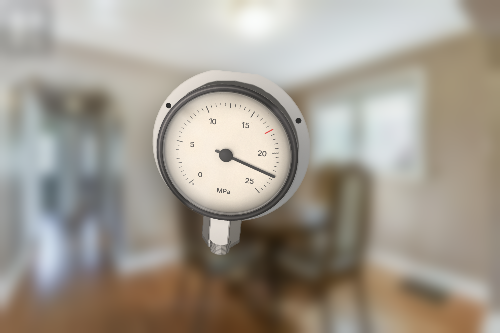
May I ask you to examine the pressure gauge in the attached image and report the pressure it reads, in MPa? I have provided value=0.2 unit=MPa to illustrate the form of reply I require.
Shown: value=22.5 unit=MPa
